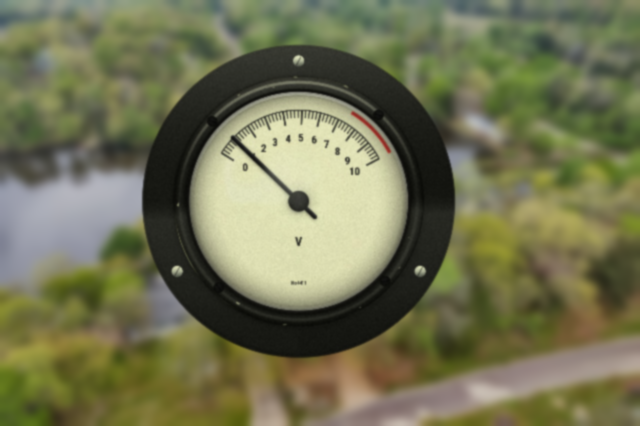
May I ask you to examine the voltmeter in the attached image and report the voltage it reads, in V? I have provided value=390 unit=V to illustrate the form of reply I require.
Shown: value=1 unit=V
